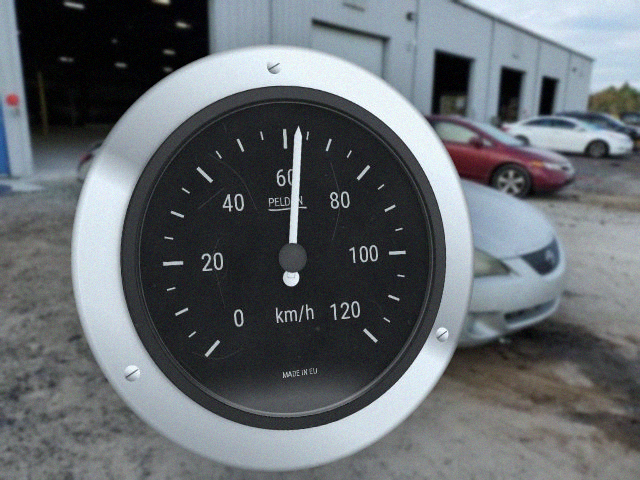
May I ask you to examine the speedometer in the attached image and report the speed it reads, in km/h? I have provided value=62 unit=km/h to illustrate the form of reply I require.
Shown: value=62.5 unit=km/h
